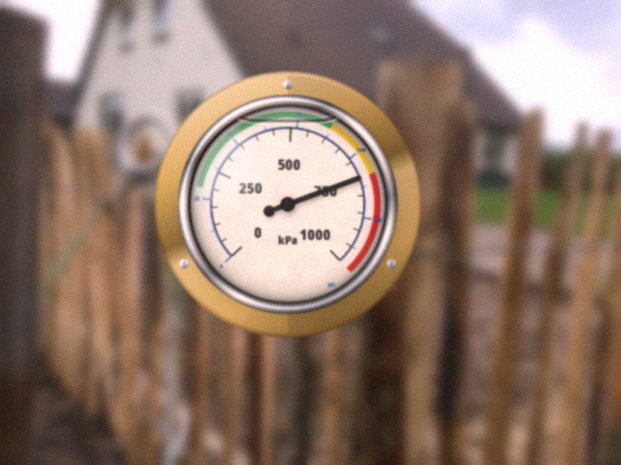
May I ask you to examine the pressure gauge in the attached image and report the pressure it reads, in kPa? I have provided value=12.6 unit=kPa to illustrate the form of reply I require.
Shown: value=750 unit=kPa
